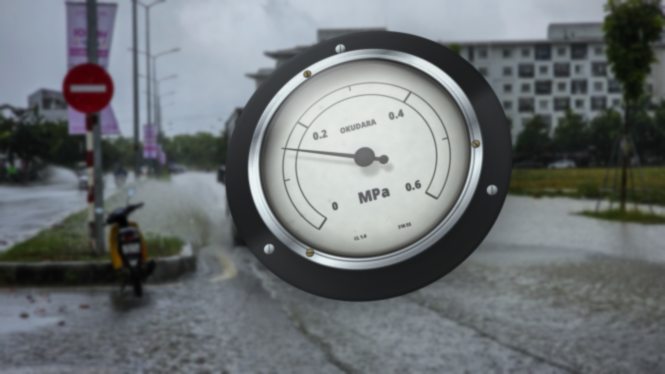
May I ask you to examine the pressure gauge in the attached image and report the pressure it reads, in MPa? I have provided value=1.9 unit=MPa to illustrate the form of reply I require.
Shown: value=0.15 unit=MPa
